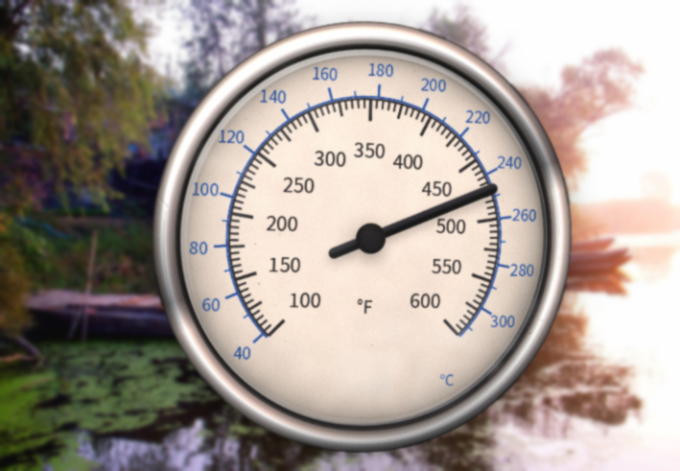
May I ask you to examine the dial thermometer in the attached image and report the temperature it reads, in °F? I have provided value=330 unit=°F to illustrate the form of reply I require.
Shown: value=475 unit=°F
